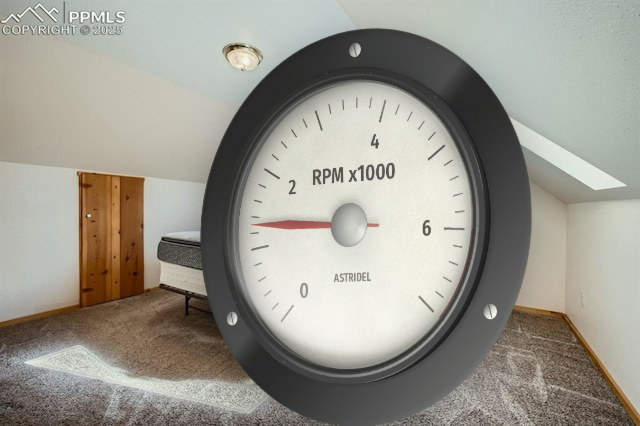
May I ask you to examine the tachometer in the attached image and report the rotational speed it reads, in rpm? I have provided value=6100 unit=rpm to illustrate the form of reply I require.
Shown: value=1300 unit=rpm
